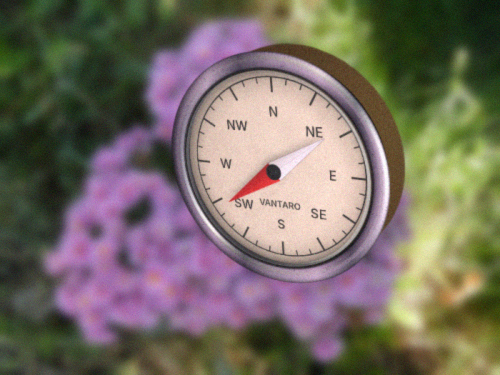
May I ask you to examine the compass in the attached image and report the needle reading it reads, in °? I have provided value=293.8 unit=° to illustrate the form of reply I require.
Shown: value=235 unit=°
